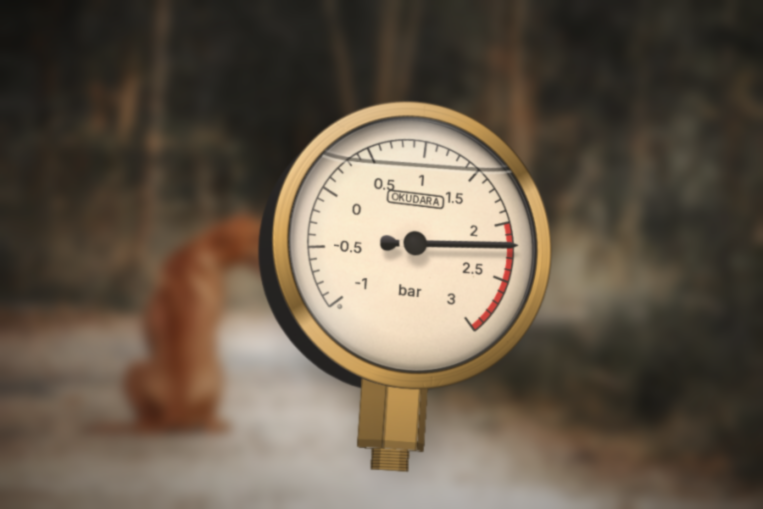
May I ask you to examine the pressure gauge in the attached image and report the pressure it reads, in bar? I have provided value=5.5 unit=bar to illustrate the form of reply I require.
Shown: value=2.2 unit=bar
